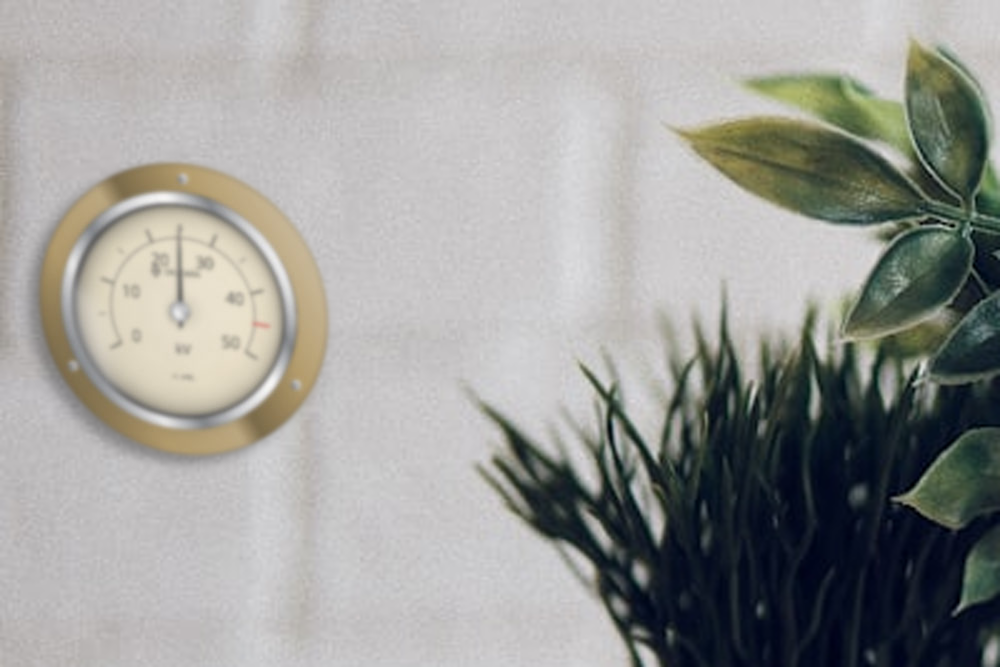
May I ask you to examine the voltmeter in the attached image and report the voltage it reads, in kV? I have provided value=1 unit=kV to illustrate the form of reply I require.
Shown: value=25 unit=kV
